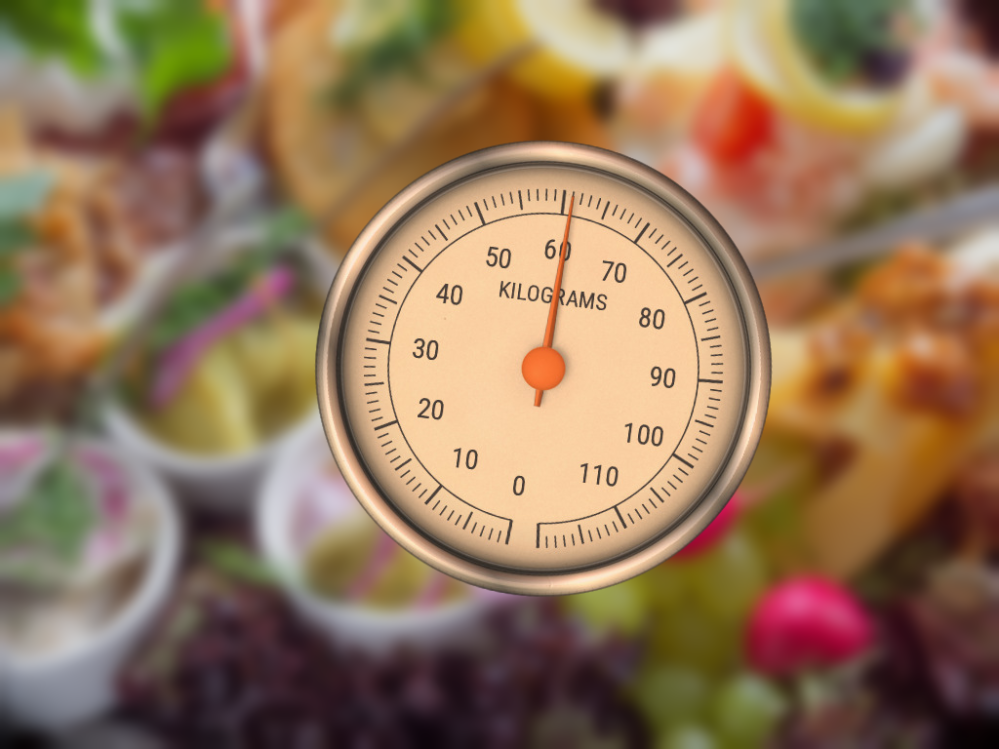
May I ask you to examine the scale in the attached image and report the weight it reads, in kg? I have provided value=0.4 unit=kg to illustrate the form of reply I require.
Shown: value=61 unit=kg
